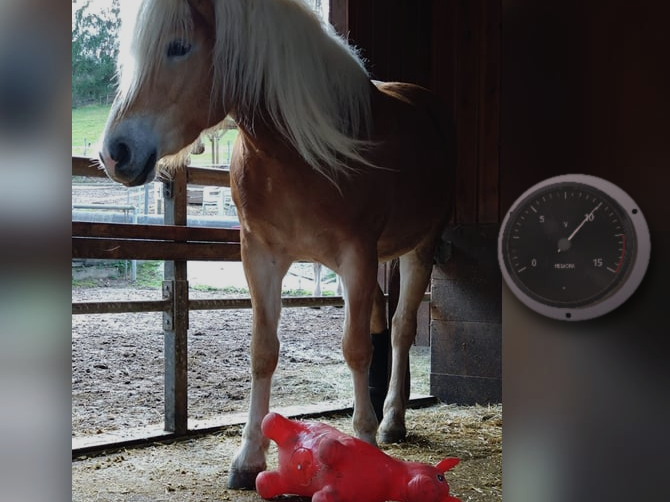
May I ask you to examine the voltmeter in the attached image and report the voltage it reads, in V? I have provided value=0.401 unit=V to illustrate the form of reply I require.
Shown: value=10 unit=V
